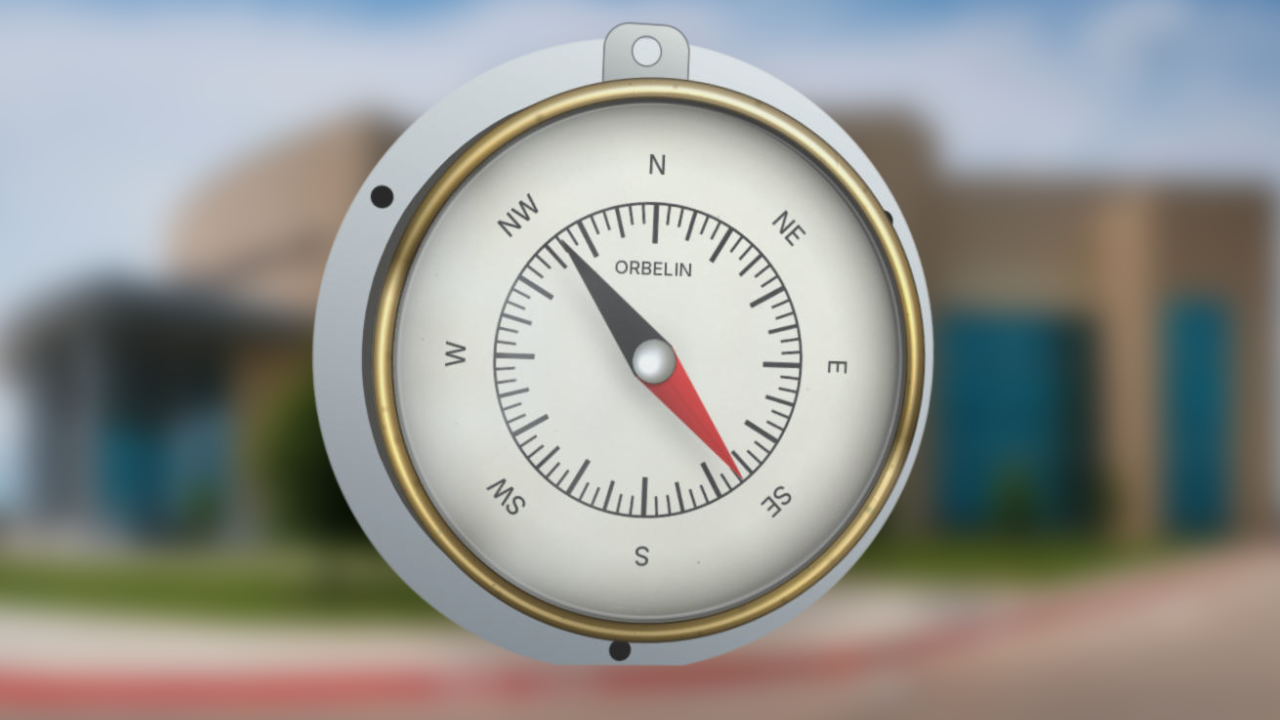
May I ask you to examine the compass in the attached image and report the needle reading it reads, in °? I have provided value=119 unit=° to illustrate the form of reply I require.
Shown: value=140 unit=°
